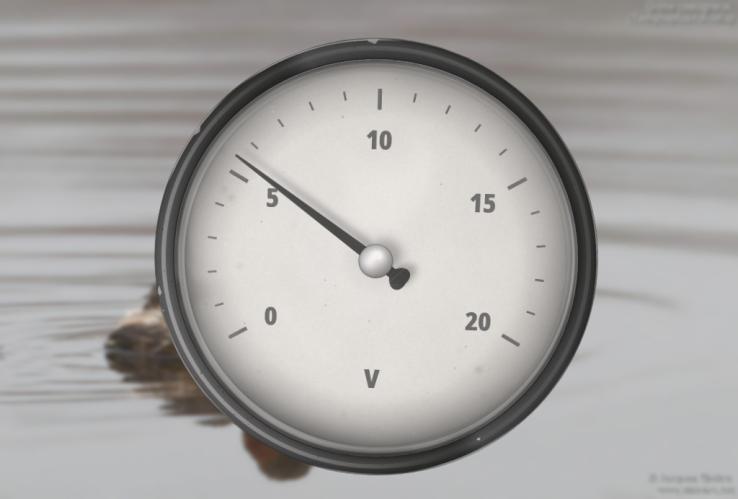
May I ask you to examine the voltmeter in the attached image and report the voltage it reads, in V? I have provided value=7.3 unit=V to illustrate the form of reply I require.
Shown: value=5.5 unit=V
